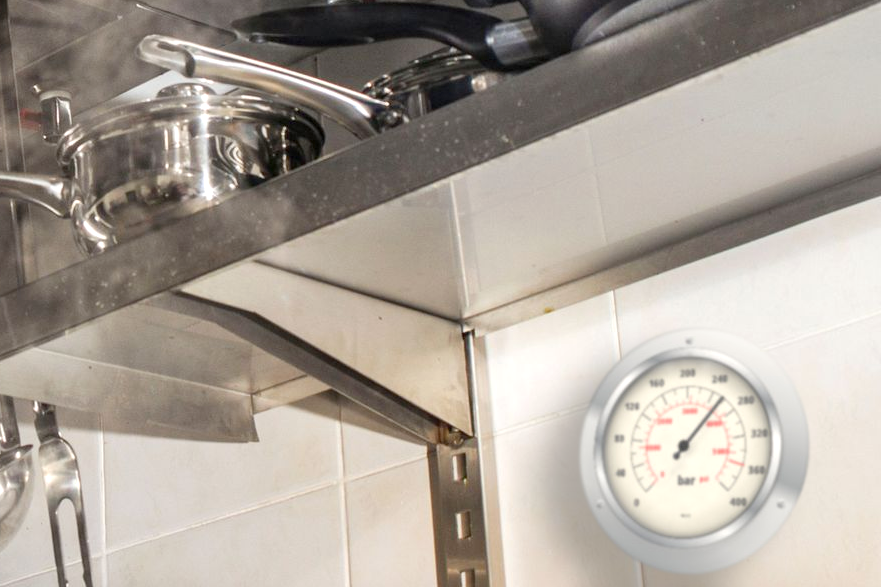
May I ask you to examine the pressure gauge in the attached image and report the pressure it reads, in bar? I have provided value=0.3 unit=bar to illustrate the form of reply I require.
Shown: value=260 unit=bar
